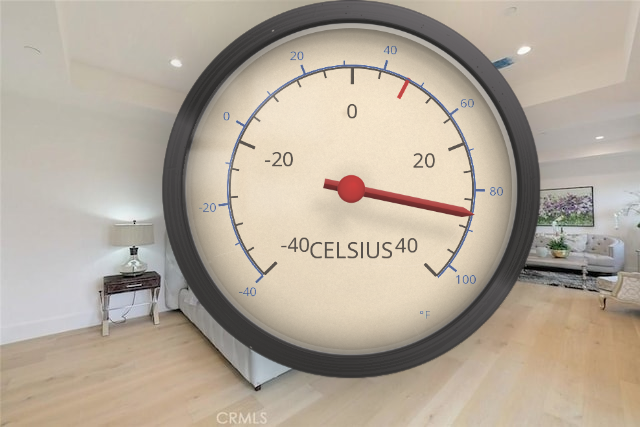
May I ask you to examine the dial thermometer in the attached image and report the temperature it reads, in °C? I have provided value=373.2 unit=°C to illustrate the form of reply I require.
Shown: value=30 unit=°C
